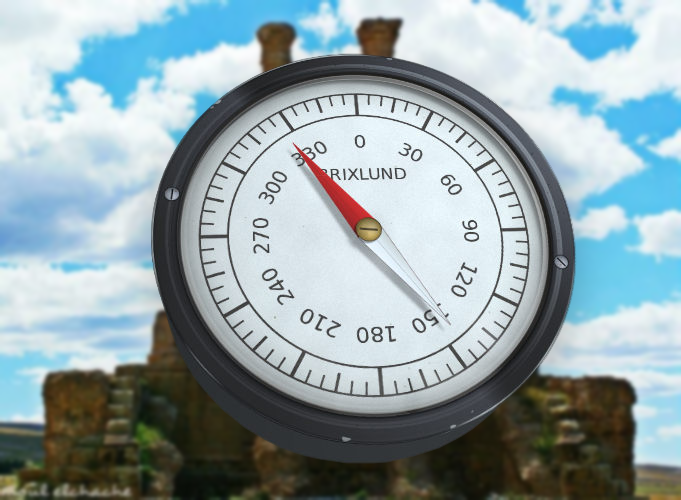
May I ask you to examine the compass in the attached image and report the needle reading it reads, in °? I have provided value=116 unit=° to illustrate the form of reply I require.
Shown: value=325 unit=°
